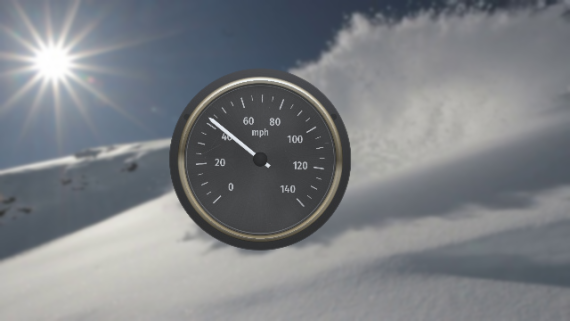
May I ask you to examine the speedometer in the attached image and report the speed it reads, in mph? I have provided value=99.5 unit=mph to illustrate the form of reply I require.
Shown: value=42.5 unit=mph
